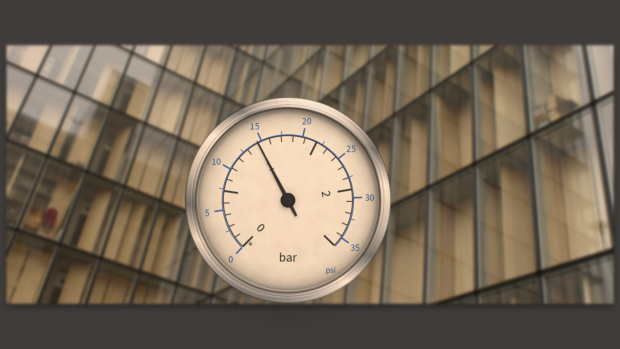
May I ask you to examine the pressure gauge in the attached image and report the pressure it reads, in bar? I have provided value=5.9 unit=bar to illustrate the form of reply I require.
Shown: value=1 unit=bar
